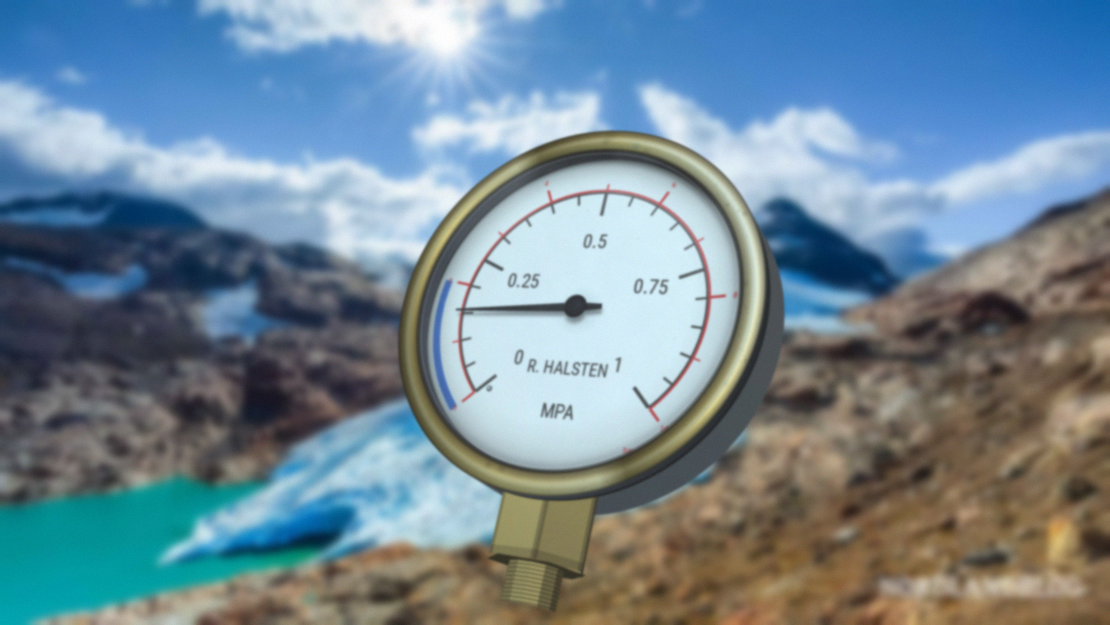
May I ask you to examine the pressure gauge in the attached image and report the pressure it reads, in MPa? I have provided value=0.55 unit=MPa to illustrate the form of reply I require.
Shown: value=0.15 unit=MPa
